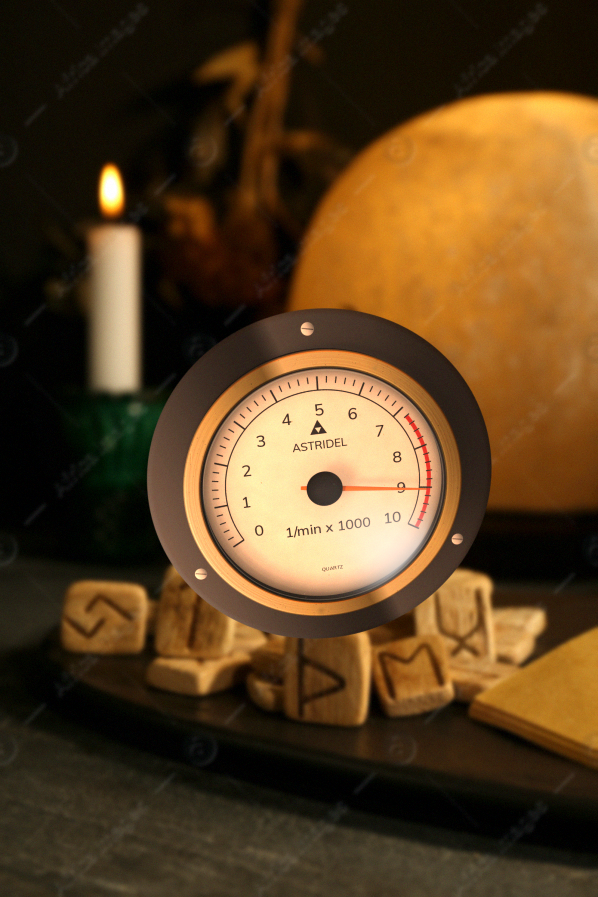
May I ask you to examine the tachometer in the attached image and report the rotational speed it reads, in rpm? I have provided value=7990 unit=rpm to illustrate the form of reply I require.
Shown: value=9000 unit=rpm
